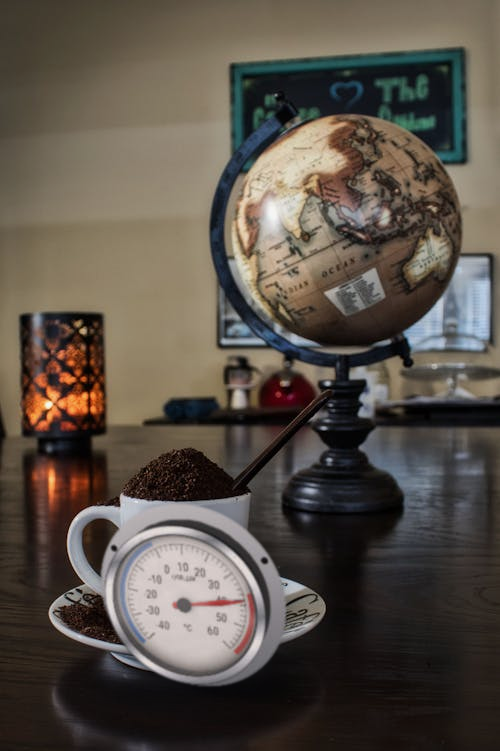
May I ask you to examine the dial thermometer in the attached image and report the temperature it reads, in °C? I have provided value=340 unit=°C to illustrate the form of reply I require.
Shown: value=40 unit=°C
